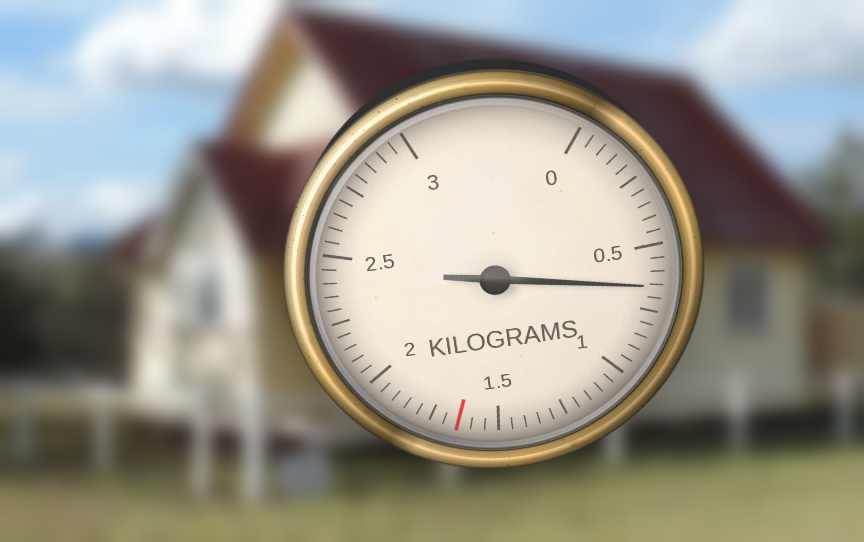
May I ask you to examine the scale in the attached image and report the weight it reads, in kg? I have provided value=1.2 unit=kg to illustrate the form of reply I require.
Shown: value=0.65 unit=kg
